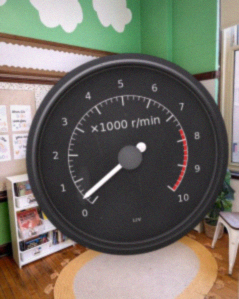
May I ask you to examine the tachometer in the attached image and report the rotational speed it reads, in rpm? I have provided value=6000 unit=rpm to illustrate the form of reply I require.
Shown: value=400 unit=rpm
